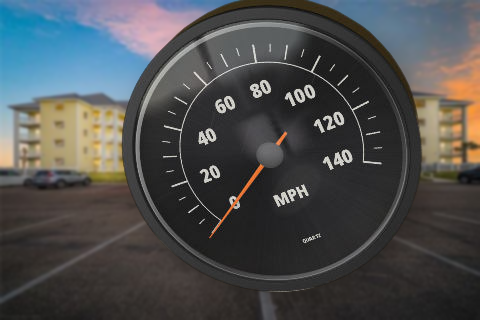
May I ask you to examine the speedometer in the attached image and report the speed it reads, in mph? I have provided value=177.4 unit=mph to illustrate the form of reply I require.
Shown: value=0 unit=mph
